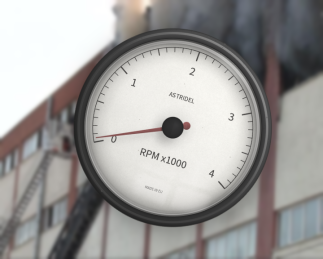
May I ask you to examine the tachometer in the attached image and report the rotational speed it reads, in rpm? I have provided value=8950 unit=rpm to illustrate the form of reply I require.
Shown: value=50 unit=rpm
